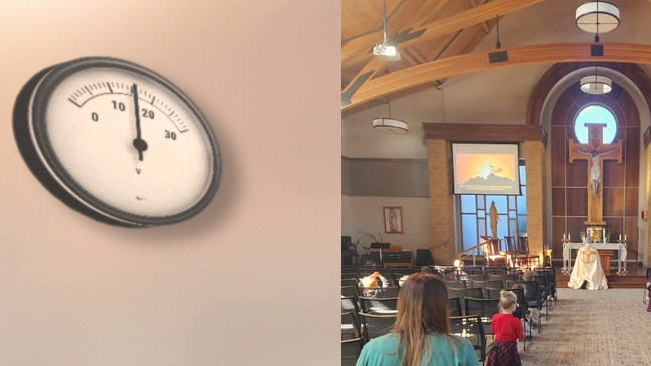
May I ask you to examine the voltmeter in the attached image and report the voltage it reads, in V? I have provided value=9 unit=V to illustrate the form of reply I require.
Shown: value=15 unit=V
